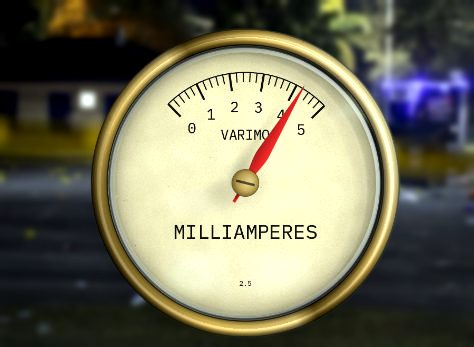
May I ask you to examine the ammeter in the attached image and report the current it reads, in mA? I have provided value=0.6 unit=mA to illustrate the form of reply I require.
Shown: value=4.2 unit=mA
